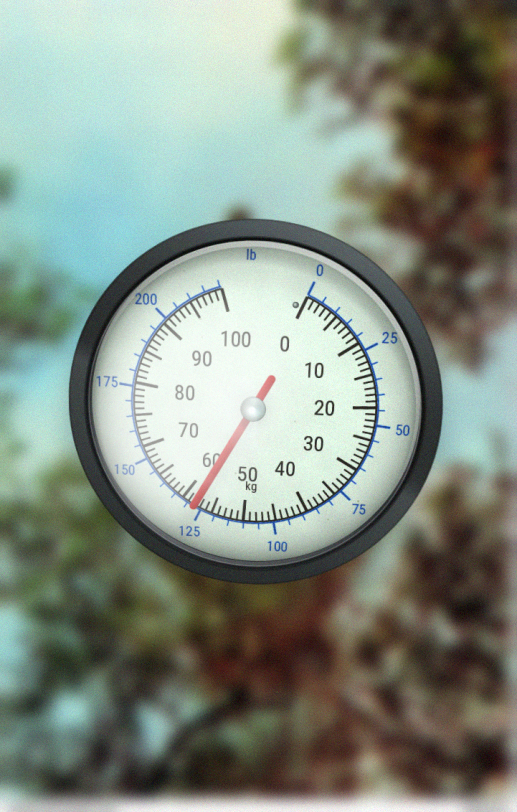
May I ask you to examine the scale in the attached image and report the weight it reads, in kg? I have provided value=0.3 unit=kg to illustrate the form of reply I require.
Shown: value=58 unit=kg
